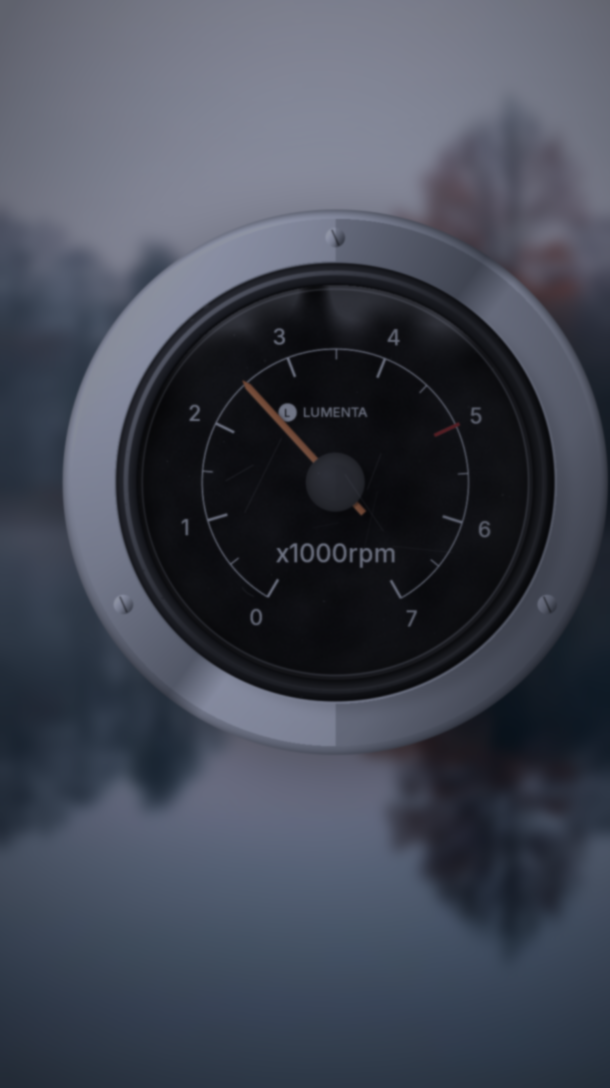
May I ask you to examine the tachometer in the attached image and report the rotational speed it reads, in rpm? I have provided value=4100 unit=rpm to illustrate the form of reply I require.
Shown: value=2500 unit=rpm
